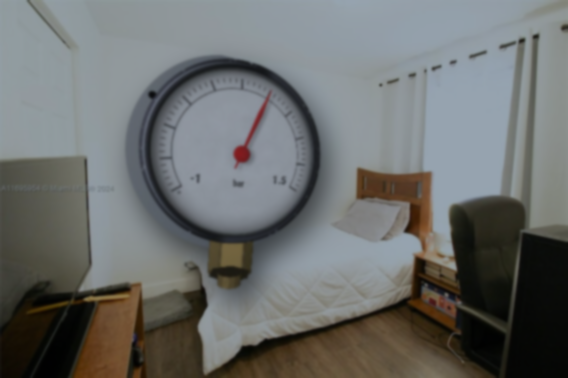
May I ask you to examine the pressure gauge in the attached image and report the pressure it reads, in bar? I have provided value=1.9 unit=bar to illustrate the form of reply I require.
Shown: value=0.5 unit=bar
